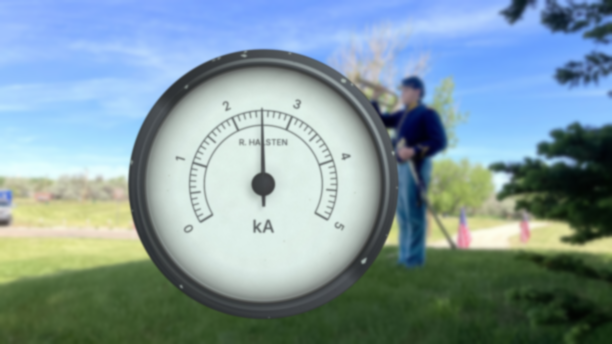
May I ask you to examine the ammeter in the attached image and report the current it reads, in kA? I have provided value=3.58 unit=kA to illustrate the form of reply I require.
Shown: value=2.5 unit=kA
